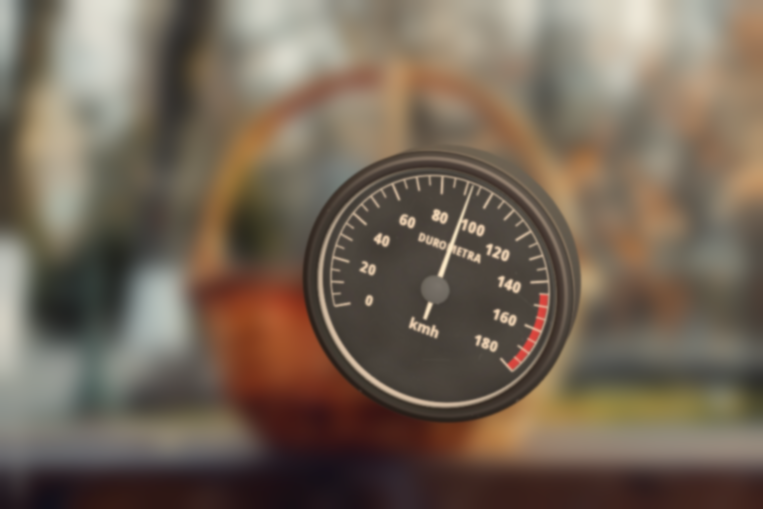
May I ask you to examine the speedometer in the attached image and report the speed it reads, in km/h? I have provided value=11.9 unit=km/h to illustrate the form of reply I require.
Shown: value=92.5 unit=km/h
